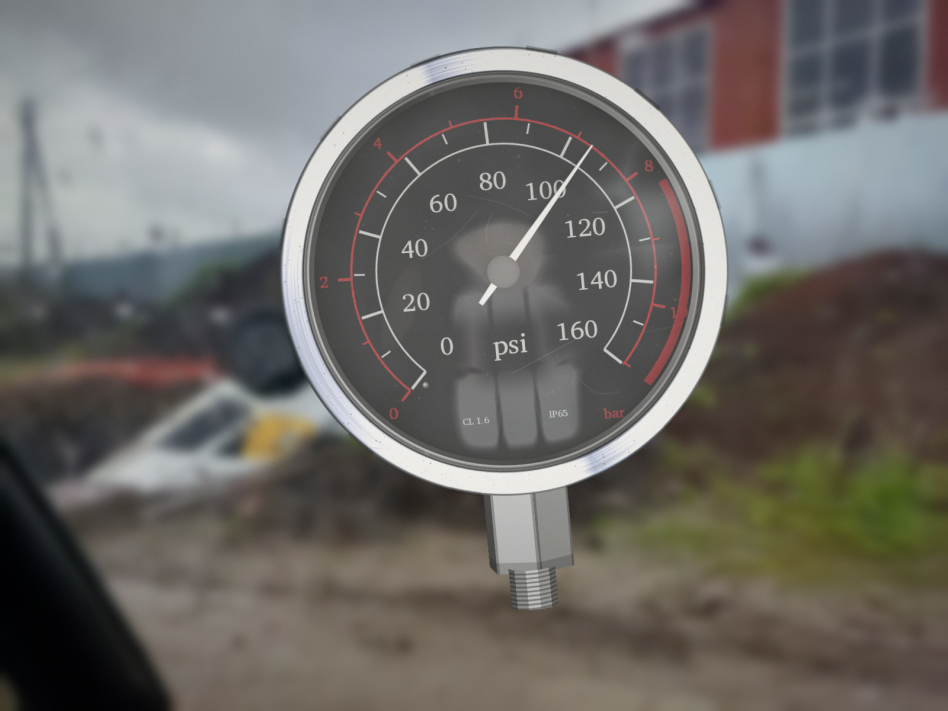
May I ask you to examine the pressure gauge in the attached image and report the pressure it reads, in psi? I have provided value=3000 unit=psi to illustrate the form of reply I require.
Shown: value=105 unit=psi
